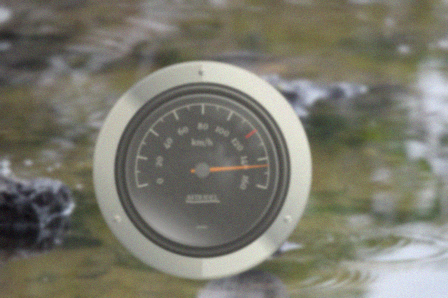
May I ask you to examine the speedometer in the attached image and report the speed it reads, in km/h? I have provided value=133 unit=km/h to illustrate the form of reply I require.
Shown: value=145 unit=km/h
